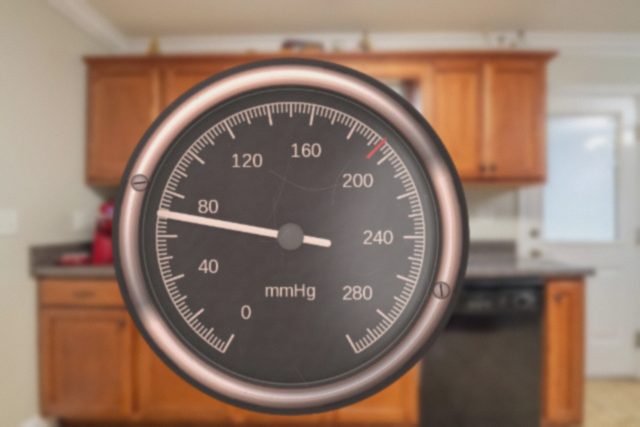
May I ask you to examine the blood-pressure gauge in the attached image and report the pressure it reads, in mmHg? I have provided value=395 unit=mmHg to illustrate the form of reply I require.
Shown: value=70 unit=mmHg
